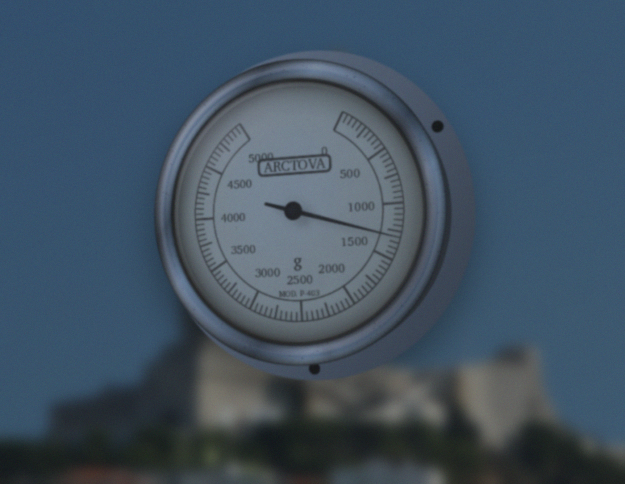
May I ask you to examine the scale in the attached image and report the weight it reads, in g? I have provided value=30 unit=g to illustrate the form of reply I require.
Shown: value=1300 unit=g
